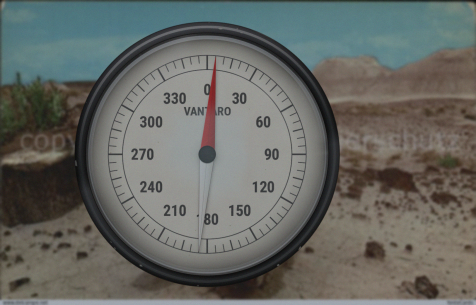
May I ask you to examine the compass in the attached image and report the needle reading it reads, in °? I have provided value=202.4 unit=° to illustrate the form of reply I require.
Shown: value=5 unit=°
